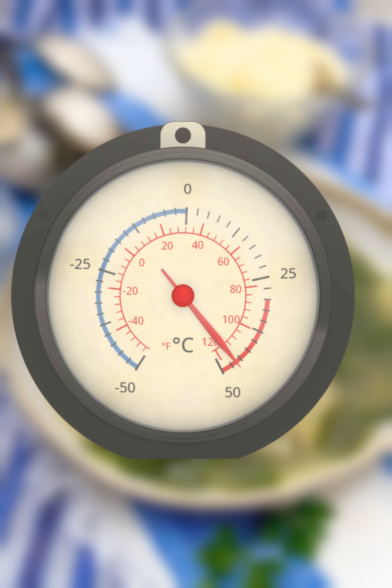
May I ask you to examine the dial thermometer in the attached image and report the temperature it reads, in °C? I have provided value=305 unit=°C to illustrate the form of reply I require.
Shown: value=46.25 unit=°C
